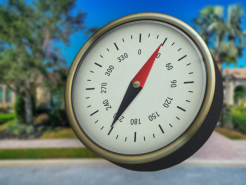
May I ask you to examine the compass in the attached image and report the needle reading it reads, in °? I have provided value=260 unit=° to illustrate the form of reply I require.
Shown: value=30 unit=°
